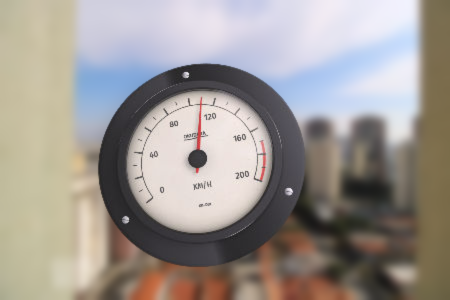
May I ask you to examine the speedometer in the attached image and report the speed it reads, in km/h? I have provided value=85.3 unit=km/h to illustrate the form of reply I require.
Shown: value=110 unit=km/h
